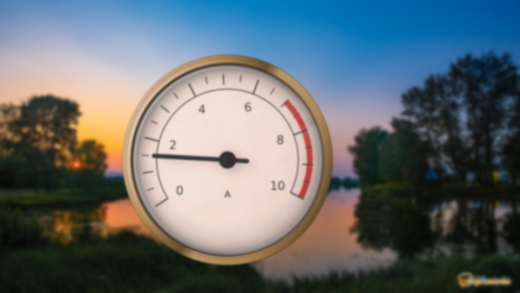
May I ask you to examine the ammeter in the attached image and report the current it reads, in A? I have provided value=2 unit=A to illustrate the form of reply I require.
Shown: value=1.5 unit=A
